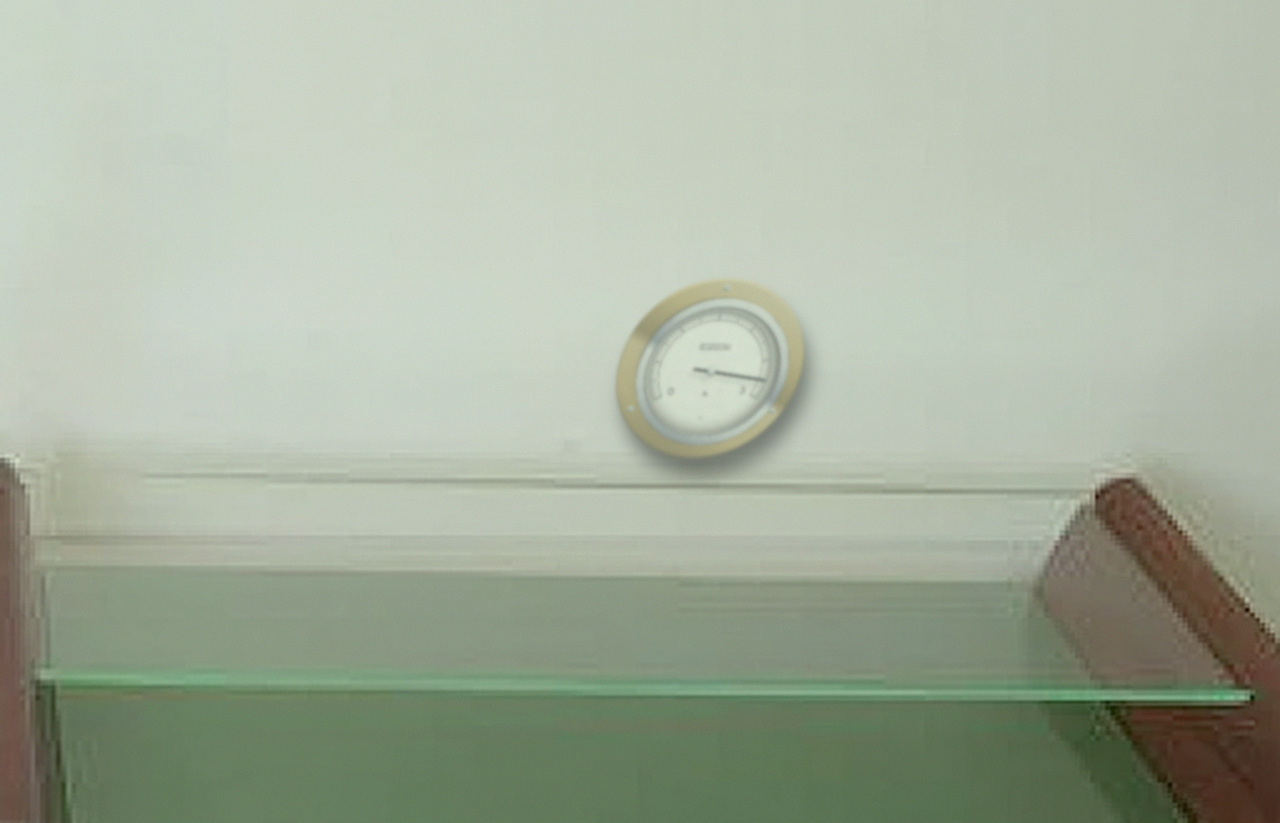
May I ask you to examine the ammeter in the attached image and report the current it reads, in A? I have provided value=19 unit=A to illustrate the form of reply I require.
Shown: value=2.75 unit=A
